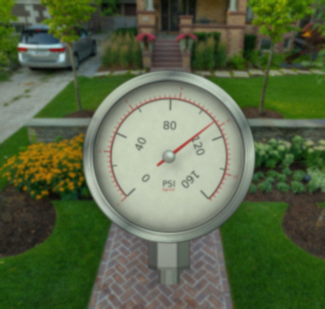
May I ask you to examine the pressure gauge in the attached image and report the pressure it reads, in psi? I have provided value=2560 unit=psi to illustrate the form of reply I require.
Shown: value=110 unit=psi
